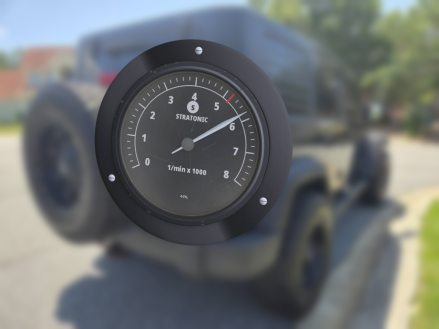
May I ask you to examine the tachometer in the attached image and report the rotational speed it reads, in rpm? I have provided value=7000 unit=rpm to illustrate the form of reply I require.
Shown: value=5800 unit=rpm
